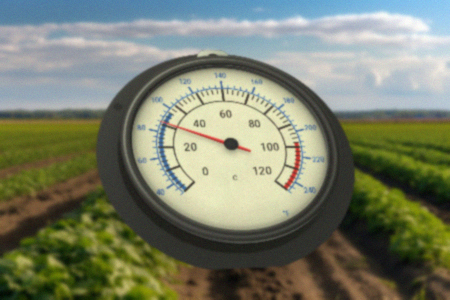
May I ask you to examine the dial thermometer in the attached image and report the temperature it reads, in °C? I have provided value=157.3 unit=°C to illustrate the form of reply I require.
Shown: value=30 unit=°C
